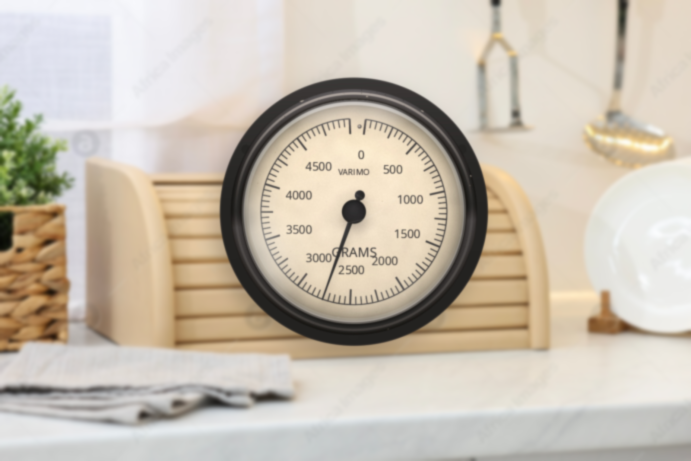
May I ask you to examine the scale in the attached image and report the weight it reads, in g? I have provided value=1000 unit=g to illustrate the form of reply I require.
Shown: value=2750 unit=g
